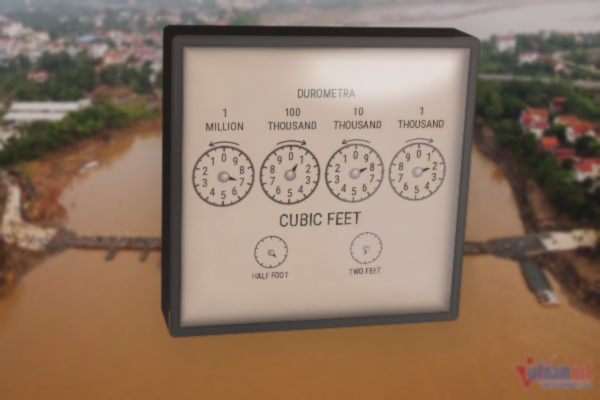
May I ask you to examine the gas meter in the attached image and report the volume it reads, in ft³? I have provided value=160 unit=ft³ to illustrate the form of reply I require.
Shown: value=708200 unit=ft³
